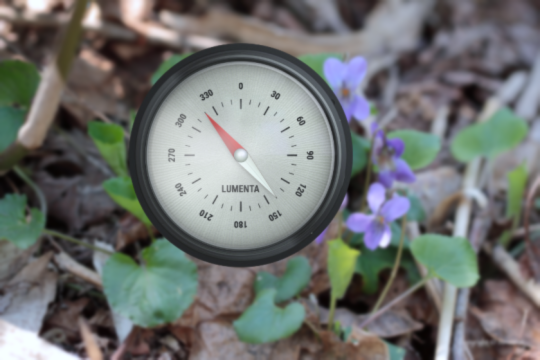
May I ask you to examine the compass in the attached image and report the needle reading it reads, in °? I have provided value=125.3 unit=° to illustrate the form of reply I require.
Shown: value=320 unit=°
